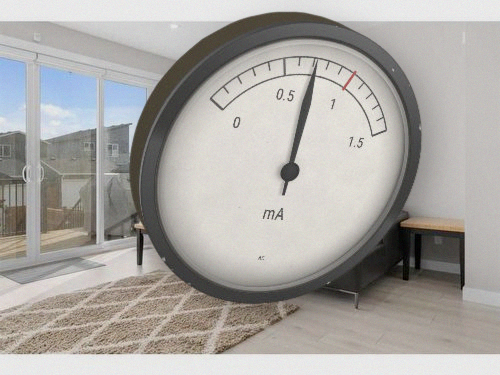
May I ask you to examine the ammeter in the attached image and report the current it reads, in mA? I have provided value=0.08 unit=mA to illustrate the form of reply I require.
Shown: value=0.7 unit=mA
